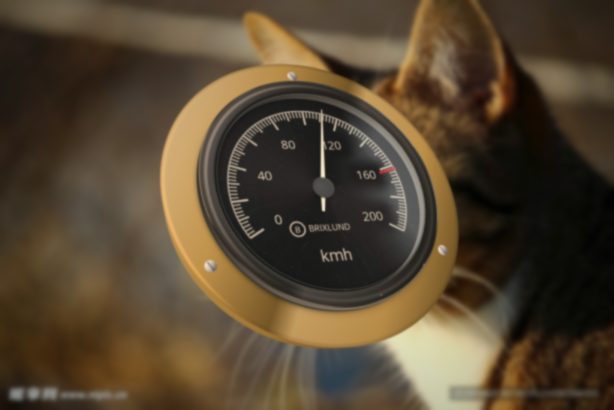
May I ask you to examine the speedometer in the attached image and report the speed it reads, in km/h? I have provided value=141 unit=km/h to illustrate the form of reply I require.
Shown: value=110 unit=km/h
